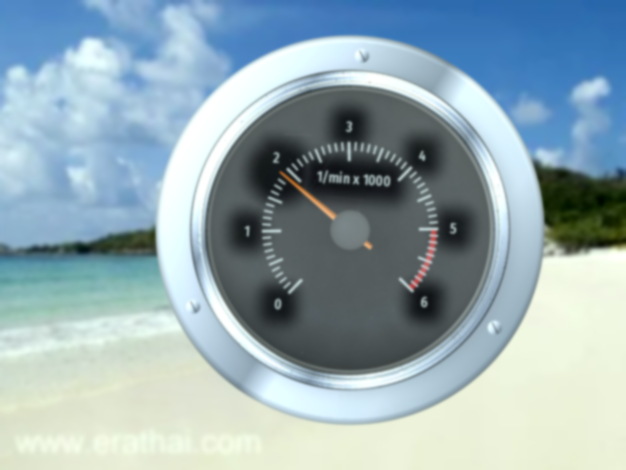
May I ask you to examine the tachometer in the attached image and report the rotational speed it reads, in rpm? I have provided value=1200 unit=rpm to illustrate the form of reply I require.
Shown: value=1900 unit=rpm
